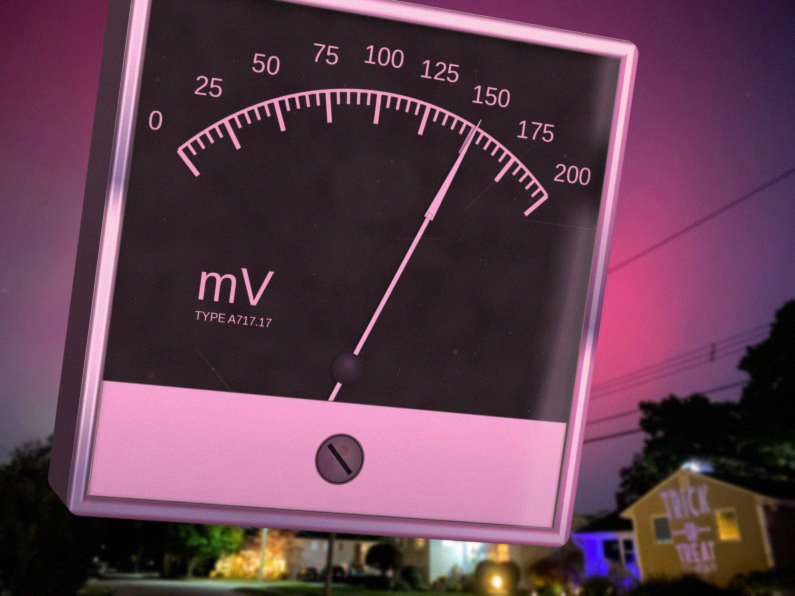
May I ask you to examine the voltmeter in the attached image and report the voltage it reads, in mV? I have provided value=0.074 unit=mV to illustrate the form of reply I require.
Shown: value=150 unit=mV
